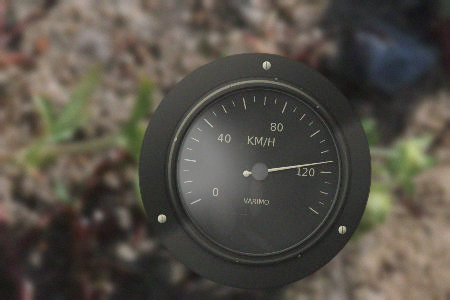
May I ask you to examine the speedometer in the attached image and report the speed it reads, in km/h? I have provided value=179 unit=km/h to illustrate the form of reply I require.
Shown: value=115 unit=km/h
